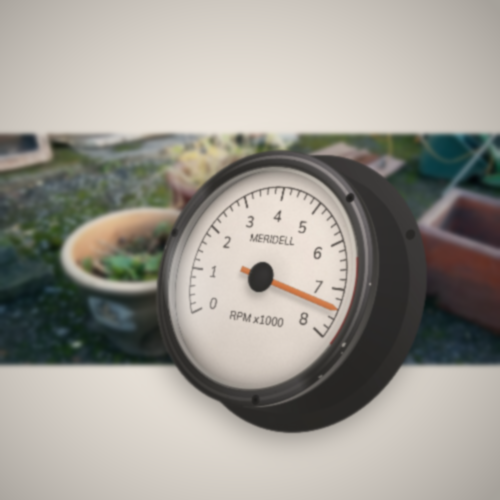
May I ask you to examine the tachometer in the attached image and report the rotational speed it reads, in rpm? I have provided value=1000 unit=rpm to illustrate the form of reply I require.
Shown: value=7400 unit=rpm
